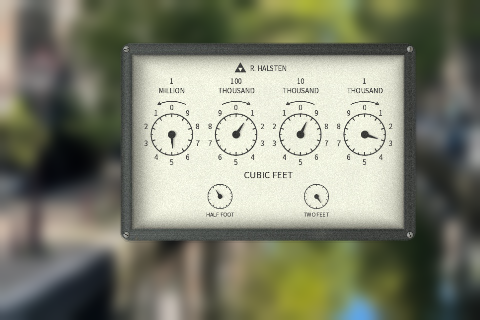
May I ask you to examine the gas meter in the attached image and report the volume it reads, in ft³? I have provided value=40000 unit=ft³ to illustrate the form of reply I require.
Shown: value=509300 unit=ft³
